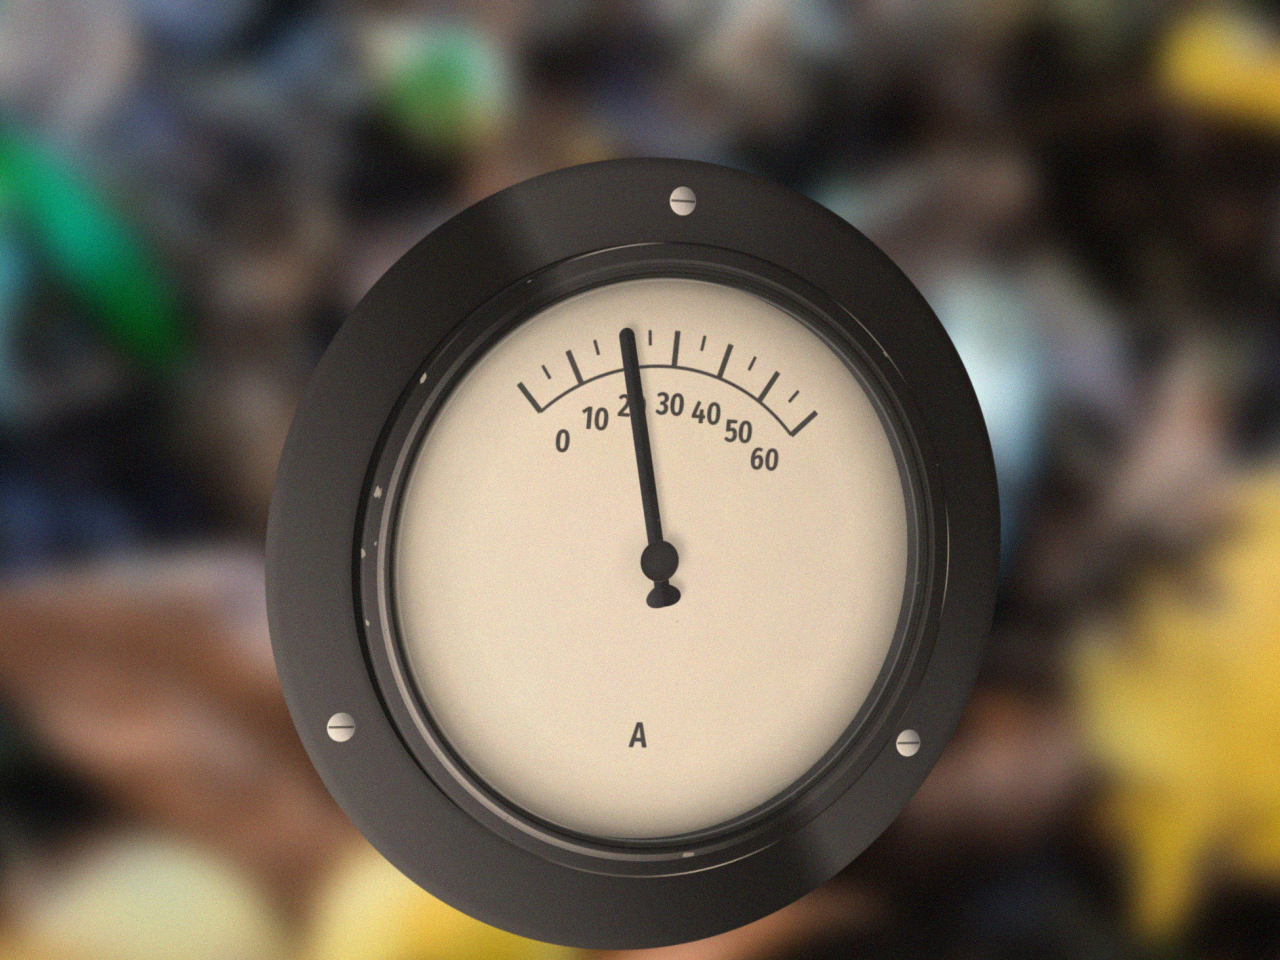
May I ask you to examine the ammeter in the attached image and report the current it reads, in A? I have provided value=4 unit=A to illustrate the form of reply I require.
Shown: value=20 unit=A
